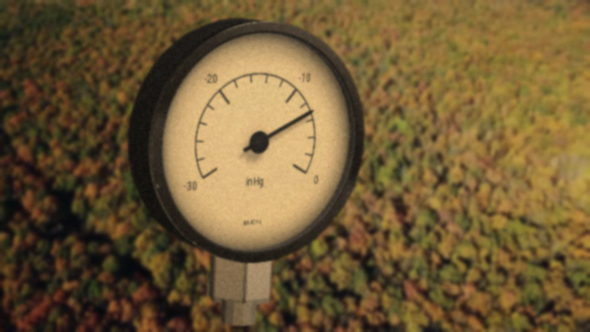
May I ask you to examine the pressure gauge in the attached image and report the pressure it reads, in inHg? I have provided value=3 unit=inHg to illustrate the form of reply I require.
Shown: value=-7 unit=inHg
